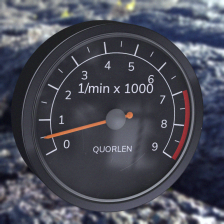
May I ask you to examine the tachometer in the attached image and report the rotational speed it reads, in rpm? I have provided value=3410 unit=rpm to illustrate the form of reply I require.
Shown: value=500 unit=rpm
